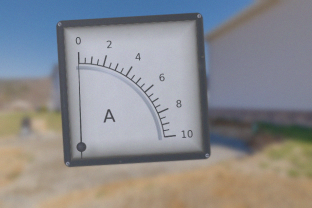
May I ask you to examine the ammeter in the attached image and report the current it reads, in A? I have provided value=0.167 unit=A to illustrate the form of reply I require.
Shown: value=0 unit=A
